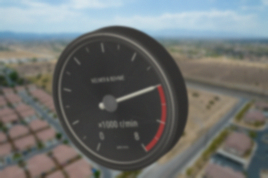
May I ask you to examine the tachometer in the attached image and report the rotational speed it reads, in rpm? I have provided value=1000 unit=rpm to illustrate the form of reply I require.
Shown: value=6000 unit=rpm
